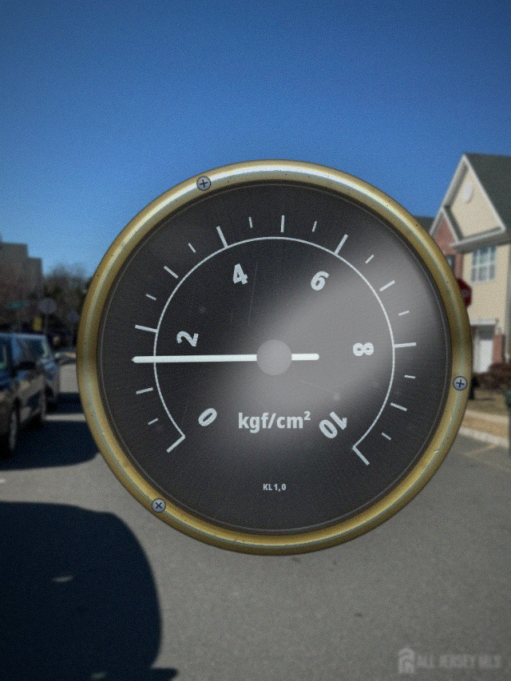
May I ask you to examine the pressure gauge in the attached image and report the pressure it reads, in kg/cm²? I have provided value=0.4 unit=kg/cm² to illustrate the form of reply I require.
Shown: value=1.5 unit=kg/cm²
